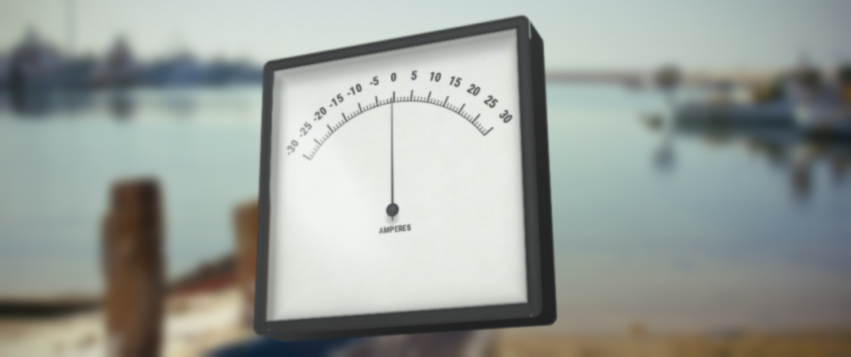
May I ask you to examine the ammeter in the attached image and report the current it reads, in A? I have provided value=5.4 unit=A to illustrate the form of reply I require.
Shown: value=0 unit=A
